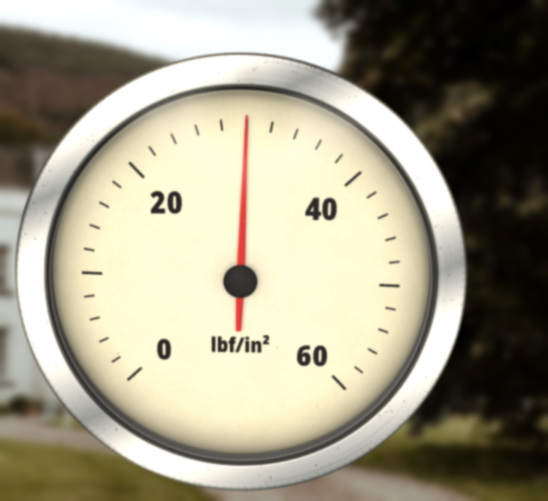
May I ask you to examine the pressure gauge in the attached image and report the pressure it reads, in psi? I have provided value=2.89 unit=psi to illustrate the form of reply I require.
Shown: value=30 unit=psi
